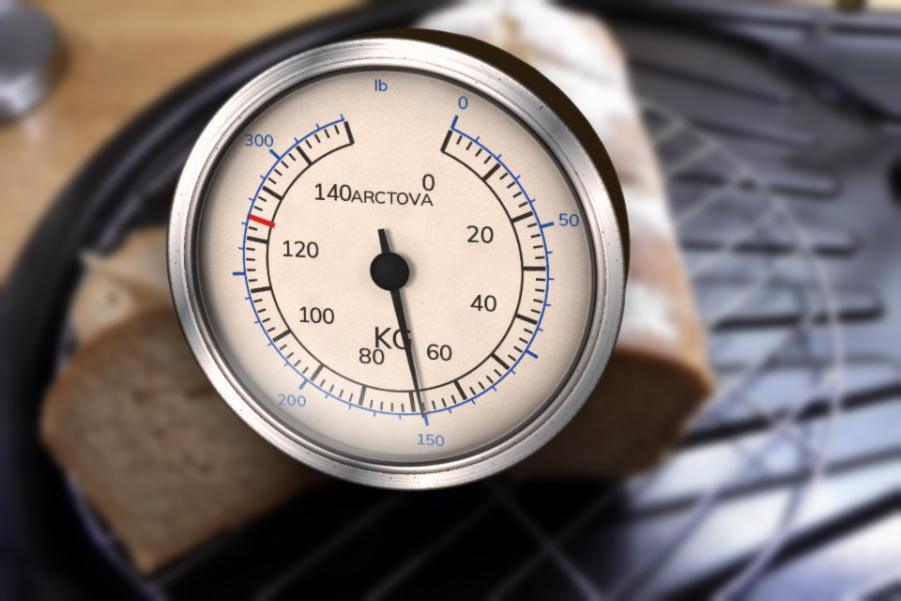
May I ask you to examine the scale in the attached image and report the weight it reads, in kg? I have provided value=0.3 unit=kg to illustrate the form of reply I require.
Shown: value=68 unit=kg
